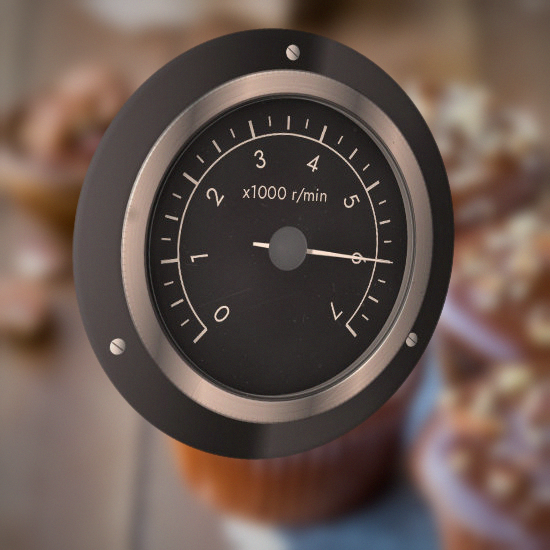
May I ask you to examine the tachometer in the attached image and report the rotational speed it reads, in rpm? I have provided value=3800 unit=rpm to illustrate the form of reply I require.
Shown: value=6000 unit=rpm
